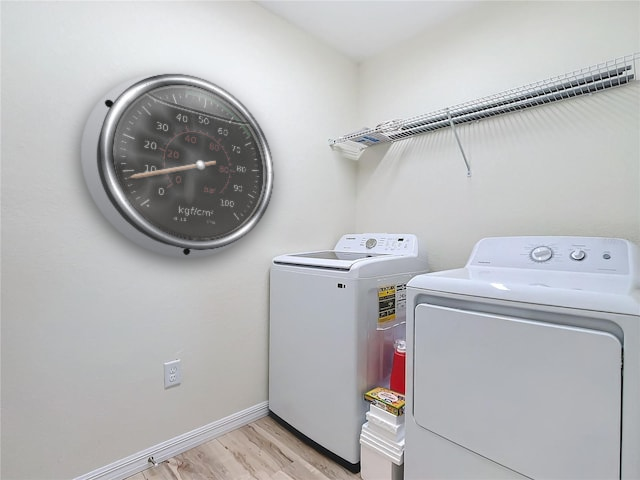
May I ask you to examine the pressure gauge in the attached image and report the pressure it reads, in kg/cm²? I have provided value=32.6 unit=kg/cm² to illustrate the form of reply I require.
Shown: value=8 unit=kg/cm²
